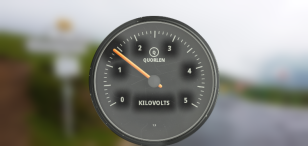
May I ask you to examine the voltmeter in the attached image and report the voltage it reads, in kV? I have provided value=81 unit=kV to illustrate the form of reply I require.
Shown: value=1.4 unit=kV
